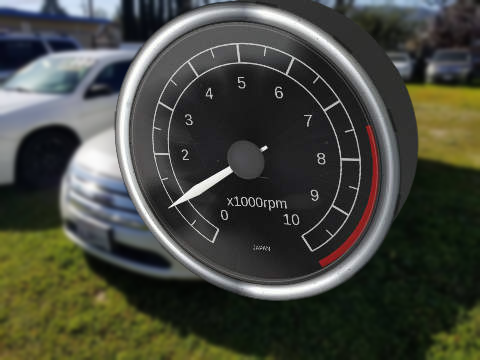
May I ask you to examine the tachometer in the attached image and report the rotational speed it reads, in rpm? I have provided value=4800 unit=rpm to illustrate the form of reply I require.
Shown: value=1000 unit=rpm
